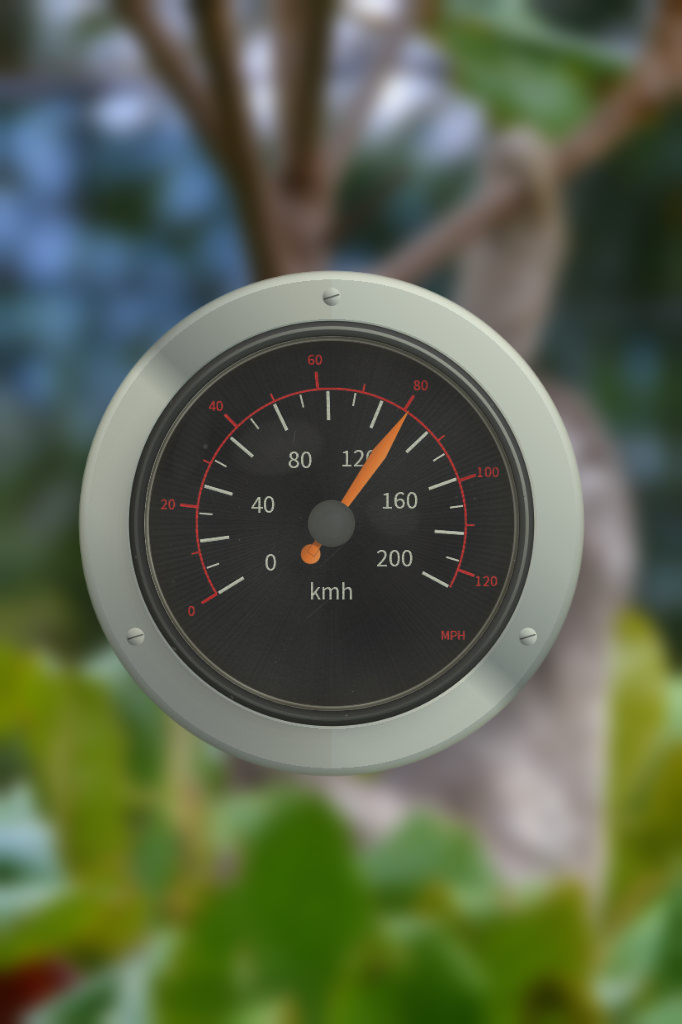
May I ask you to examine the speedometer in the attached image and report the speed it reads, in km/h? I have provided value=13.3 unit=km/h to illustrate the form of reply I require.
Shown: value=130 unit=km/h
